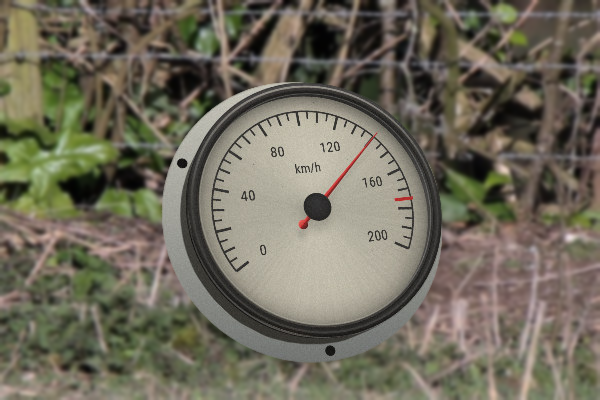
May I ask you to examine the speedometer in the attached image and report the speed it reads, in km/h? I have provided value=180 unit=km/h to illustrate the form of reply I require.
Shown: value=140 unit=km/h
